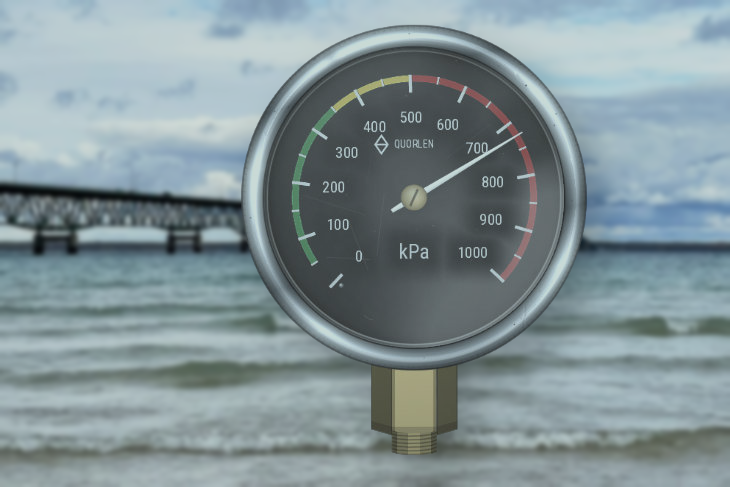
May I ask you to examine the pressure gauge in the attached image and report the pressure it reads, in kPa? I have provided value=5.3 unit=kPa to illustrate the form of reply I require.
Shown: value=725 unit=kPa
